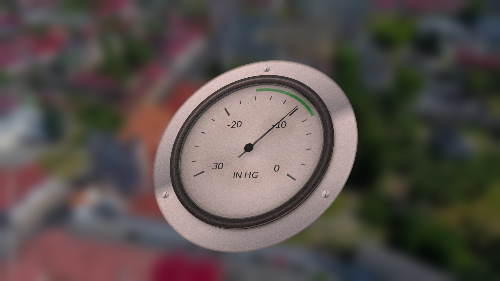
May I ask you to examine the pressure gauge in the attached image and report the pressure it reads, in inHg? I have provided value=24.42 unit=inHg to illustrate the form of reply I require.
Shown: value=-10 unit=inHg
